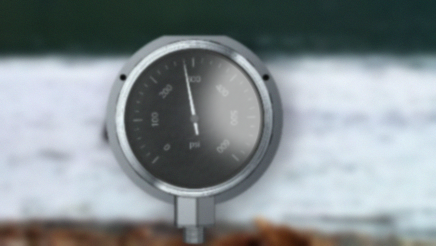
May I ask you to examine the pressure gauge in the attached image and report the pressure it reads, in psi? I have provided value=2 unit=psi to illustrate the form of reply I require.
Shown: value=280 unit=psi
